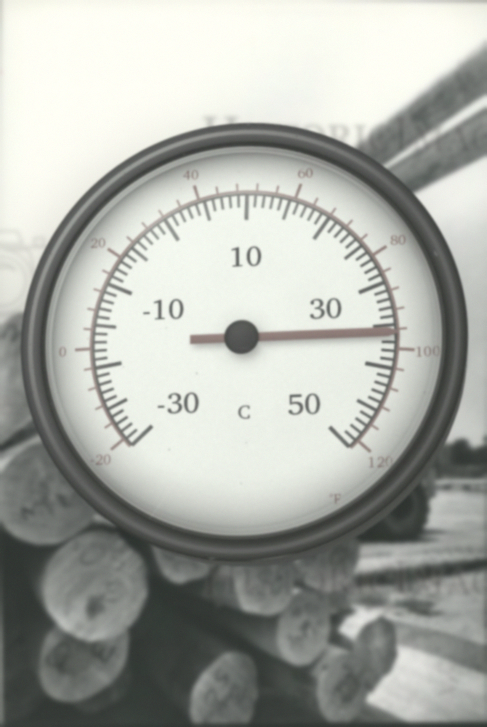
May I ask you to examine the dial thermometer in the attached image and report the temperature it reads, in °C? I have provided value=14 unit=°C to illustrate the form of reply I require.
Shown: value=36 unit=°C
